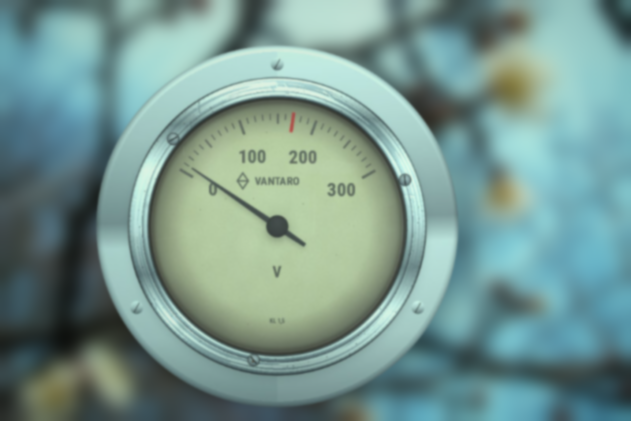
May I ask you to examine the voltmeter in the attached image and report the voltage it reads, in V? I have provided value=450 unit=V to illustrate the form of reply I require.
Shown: value=10 unit=V
